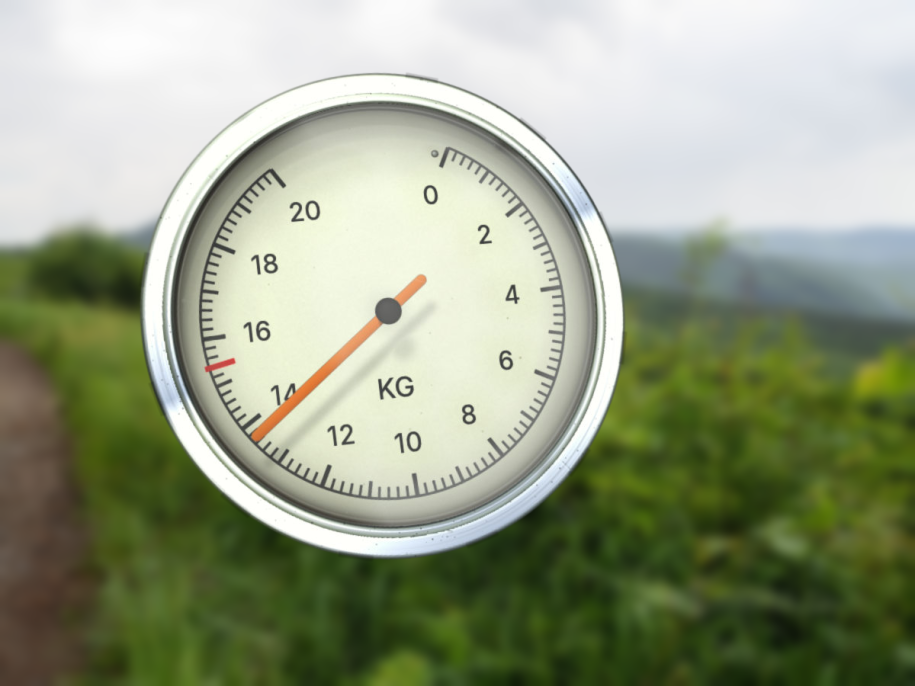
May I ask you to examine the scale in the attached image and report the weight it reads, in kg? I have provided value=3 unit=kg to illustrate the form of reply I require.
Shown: value=13.7 unit=kg
